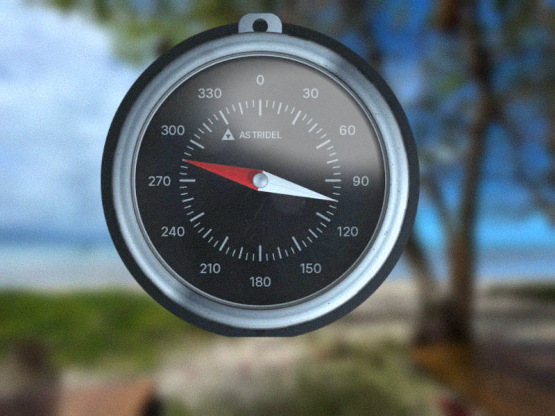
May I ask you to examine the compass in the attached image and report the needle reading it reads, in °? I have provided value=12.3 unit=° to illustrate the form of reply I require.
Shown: value=285 unit=°
